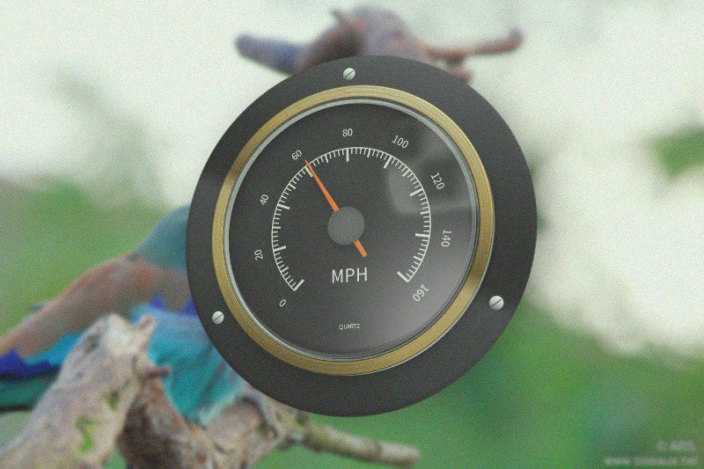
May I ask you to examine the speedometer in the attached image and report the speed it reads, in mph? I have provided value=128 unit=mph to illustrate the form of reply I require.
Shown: value=62 unit=mph
